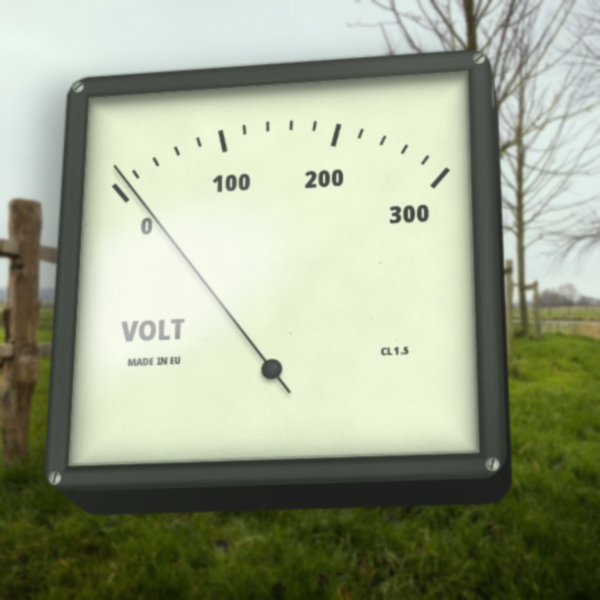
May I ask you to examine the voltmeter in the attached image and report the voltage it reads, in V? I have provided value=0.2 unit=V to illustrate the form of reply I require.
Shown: value=10 unit=V
